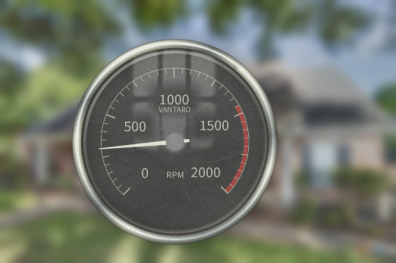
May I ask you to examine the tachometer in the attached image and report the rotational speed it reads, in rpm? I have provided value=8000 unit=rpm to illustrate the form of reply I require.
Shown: value=300 unit=rpm
